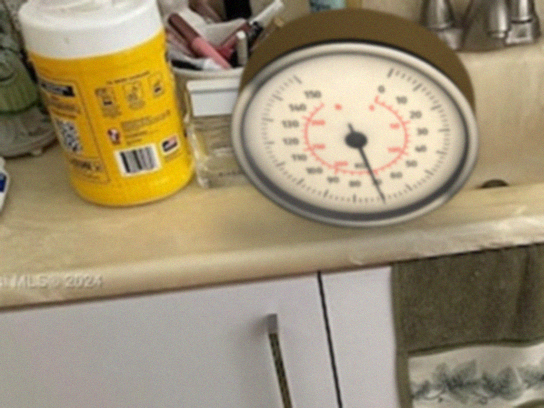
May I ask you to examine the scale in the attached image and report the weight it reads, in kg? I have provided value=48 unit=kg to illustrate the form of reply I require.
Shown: value=70 unit=kg
